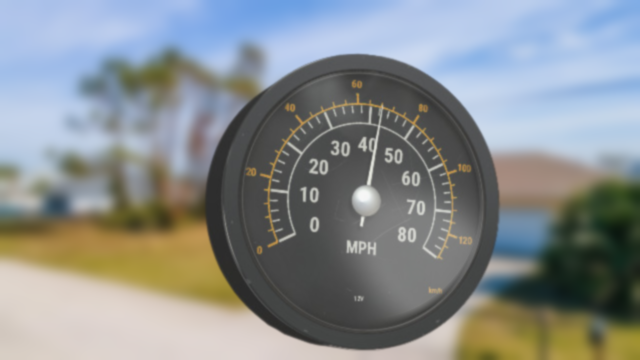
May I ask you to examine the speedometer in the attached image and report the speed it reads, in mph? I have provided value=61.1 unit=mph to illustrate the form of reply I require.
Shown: value=42 unit=mph
